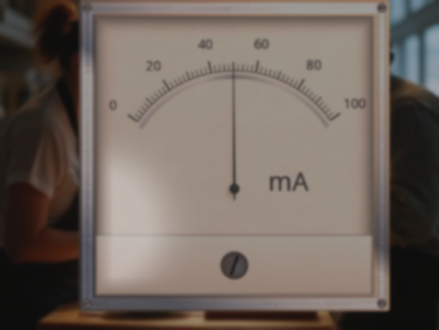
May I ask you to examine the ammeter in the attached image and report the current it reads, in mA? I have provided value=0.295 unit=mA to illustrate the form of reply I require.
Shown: value=50 unit=mA
